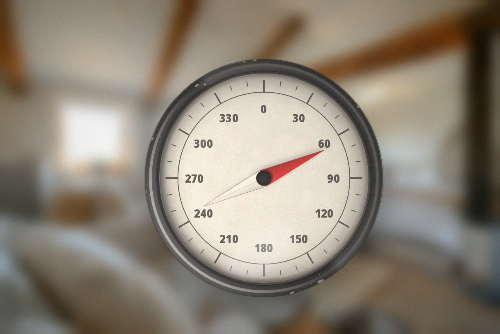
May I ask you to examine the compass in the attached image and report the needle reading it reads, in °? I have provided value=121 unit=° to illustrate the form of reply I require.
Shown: value=65 unit=°
